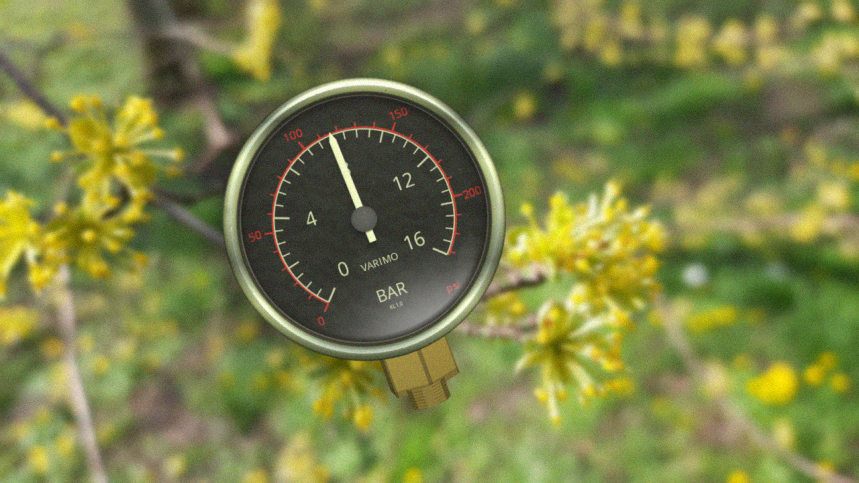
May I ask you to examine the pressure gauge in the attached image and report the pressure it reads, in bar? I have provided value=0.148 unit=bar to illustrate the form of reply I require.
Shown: value=8 unit=bar
